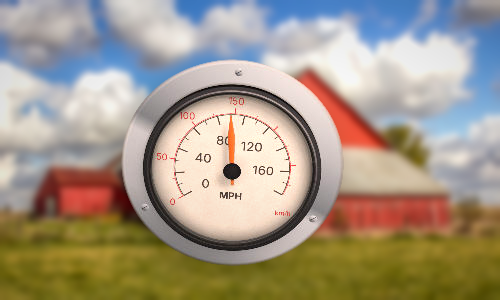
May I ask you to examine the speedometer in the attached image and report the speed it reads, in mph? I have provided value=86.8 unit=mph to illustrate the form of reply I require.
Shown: value=90 unit=mph
